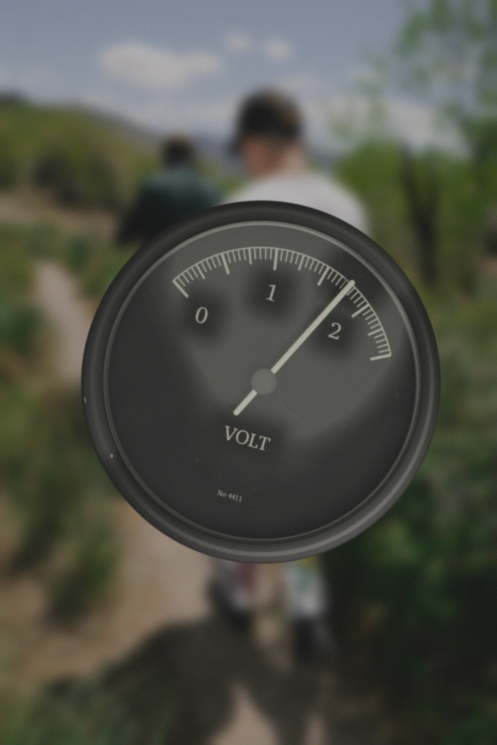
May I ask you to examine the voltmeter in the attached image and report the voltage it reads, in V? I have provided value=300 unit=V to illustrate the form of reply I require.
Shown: value=1.75 unit=V
